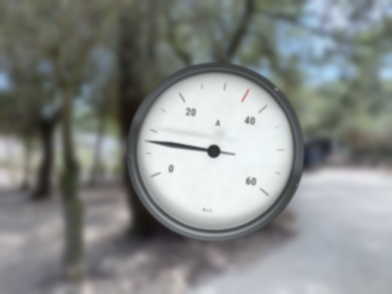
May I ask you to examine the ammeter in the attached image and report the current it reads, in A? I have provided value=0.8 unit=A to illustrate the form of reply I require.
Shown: value=7.5 unit=A
